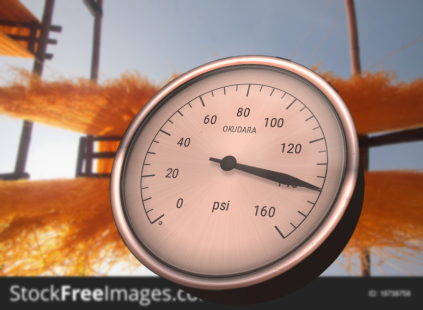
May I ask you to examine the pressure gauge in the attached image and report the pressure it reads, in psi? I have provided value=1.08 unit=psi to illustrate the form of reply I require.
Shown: value=140 unit=psi
